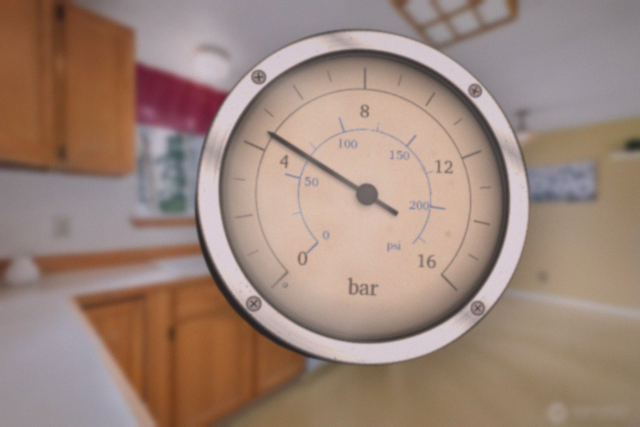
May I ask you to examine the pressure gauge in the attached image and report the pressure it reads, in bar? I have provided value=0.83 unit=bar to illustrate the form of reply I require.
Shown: value=4.5 unit=bar
